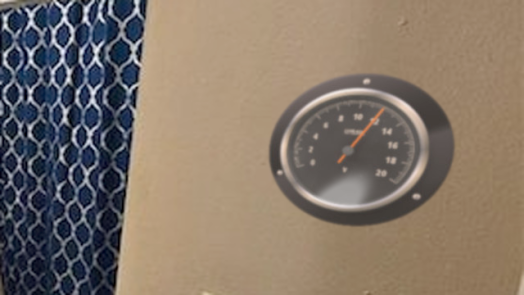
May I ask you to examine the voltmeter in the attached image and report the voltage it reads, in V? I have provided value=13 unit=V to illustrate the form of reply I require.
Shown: value=12 unit=V
